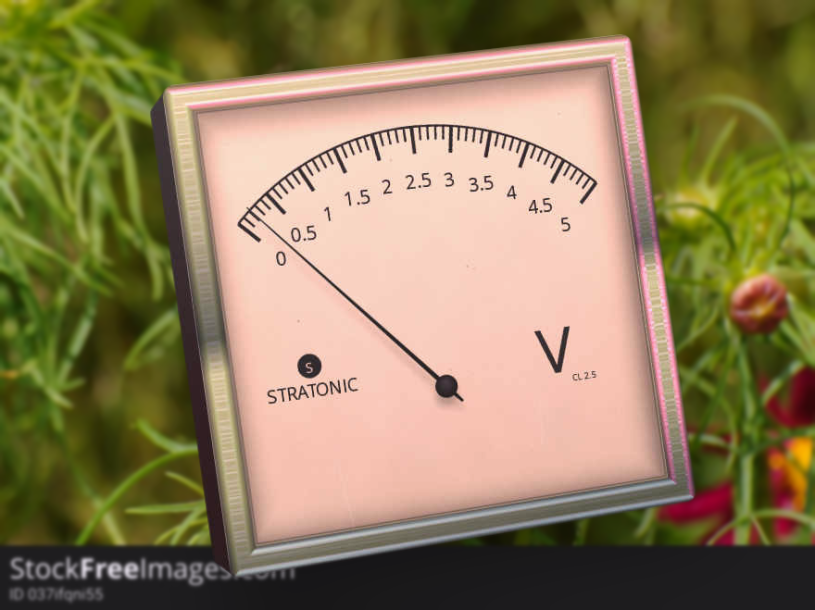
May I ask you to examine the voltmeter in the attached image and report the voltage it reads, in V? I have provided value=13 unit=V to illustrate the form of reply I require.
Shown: value=0.2 unit=V
